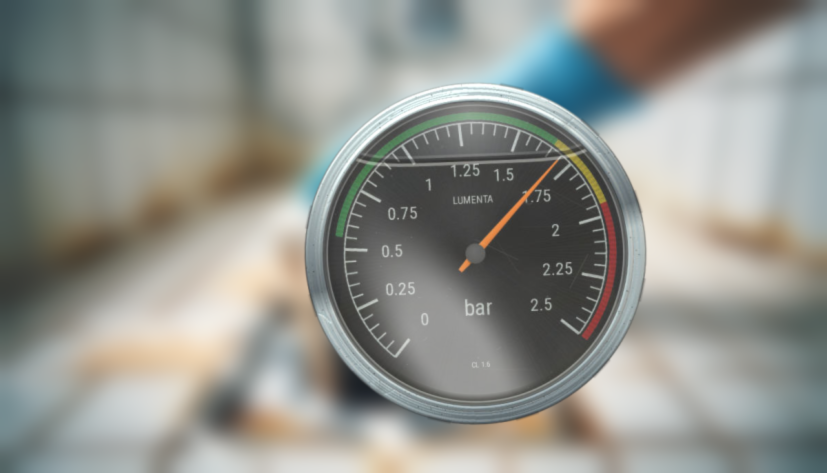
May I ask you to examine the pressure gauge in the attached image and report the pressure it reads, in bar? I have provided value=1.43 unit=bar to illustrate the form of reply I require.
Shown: value=1.7 unit=bar
